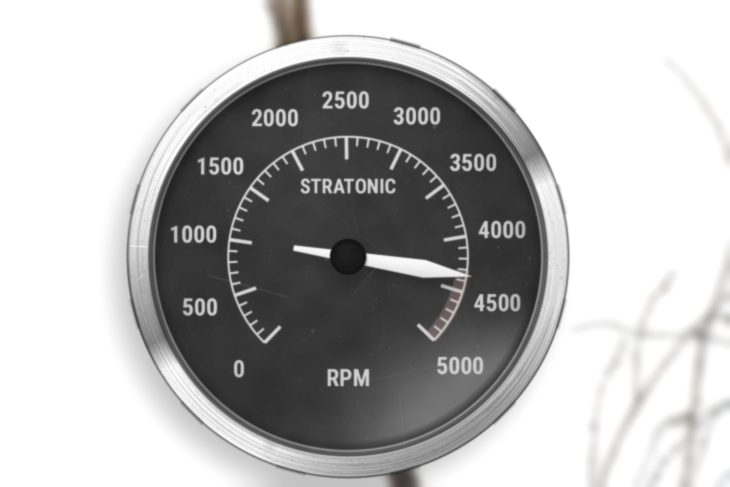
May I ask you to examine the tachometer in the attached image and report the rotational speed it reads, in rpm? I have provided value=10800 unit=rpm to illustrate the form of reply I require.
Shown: value=4350 unit=rpm
